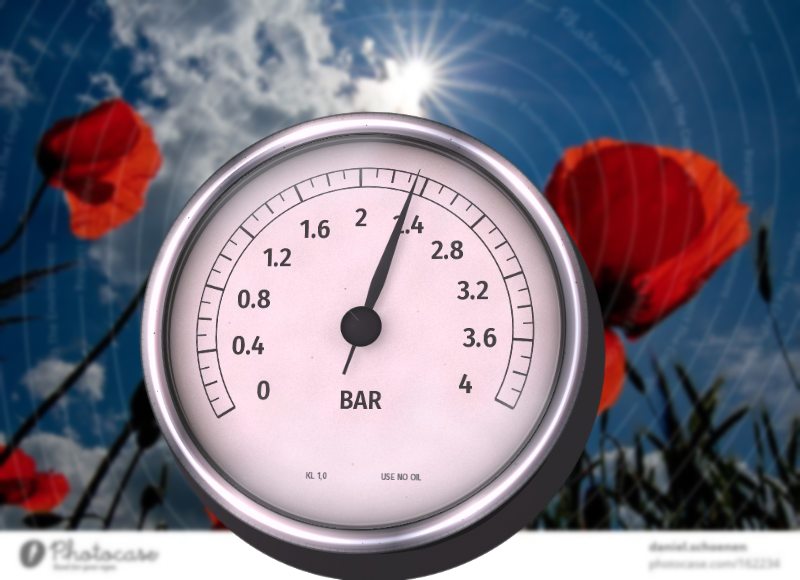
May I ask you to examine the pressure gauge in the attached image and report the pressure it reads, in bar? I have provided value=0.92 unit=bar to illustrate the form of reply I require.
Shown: value=2.35 unit=bar
